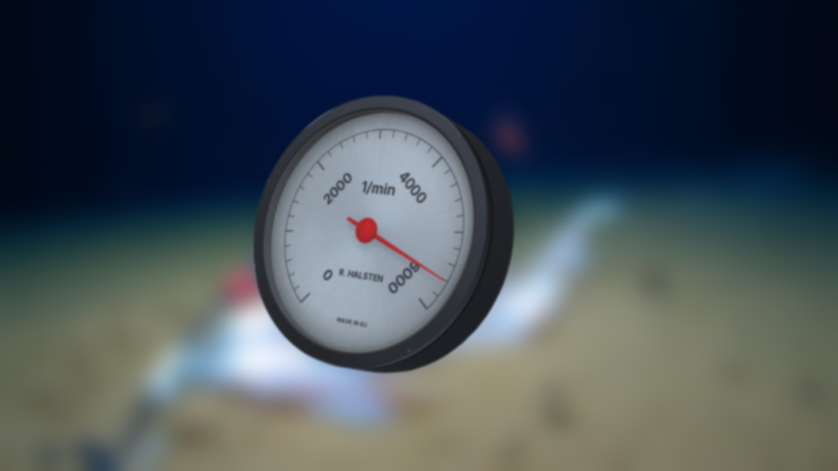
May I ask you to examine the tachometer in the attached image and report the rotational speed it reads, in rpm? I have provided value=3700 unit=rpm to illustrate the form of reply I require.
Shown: value=5600 unit=rpm
